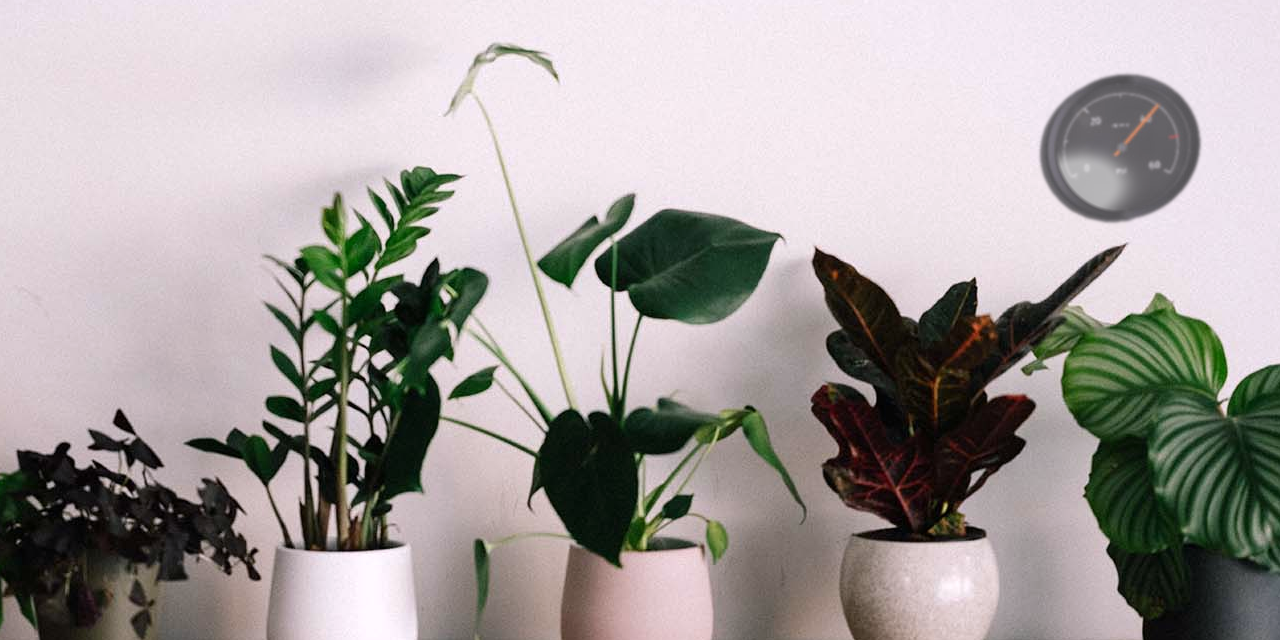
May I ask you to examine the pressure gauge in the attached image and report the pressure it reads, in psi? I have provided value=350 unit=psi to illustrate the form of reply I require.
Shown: value=40 unit=psi
